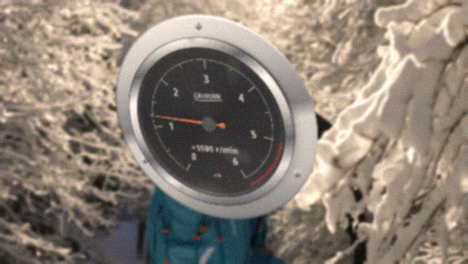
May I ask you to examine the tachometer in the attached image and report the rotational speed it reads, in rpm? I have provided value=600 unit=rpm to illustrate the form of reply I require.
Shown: value=1250 unit=rpm
